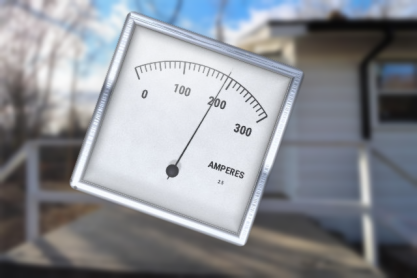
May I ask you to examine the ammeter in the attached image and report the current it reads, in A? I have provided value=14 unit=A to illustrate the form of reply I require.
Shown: value=190 unit=A
